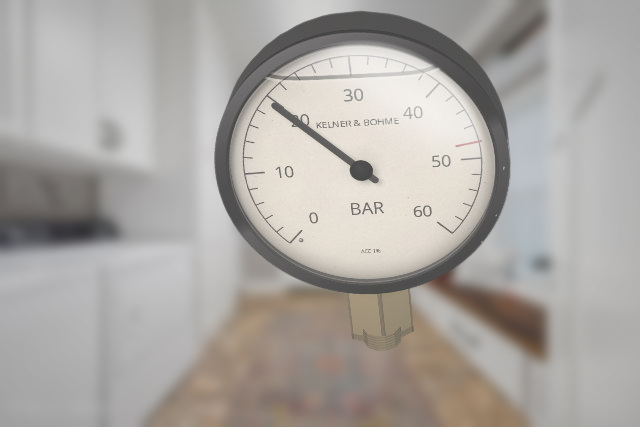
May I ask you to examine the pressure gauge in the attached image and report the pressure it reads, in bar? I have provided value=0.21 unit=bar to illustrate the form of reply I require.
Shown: value=20 unit=bar
